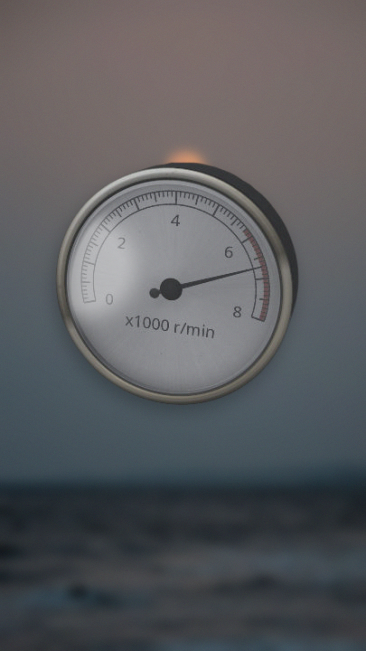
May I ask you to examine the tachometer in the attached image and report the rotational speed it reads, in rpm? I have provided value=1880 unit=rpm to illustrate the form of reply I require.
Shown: value=6700 unit=rpm
